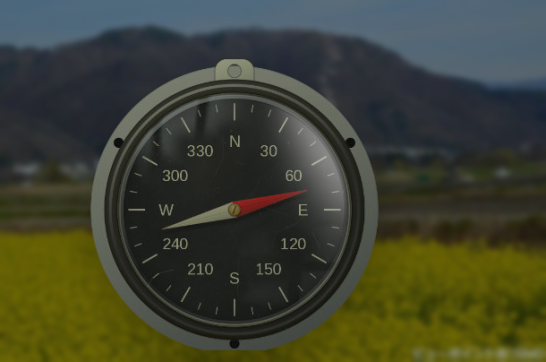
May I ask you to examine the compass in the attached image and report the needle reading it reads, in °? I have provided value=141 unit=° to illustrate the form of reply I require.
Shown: value=75 unit=°
